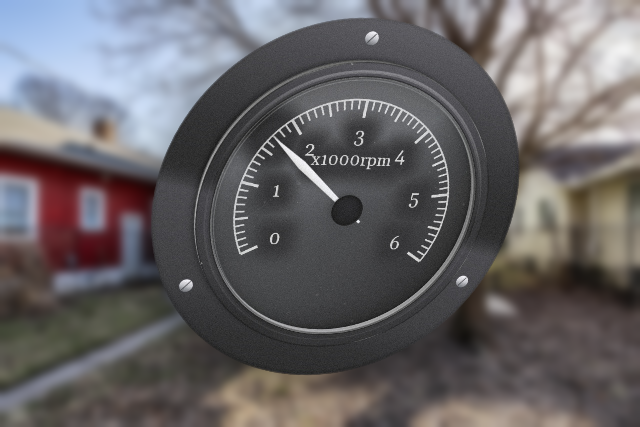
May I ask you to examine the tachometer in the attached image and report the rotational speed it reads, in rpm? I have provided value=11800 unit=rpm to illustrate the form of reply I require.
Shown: value=1700 unit=rpm
